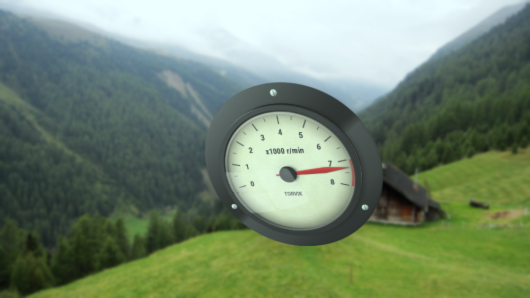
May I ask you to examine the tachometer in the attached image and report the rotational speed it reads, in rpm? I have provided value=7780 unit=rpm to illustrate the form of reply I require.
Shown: value=7250 unit=rpm
